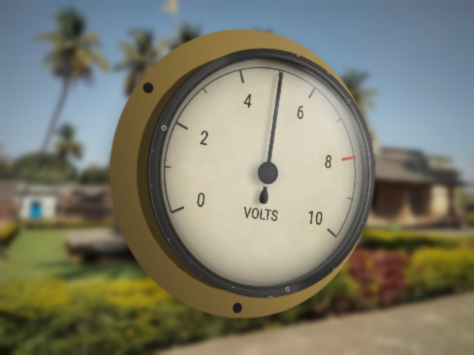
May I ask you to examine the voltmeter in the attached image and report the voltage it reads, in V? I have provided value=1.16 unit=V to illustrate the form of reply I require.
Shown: value=5 unit=V
